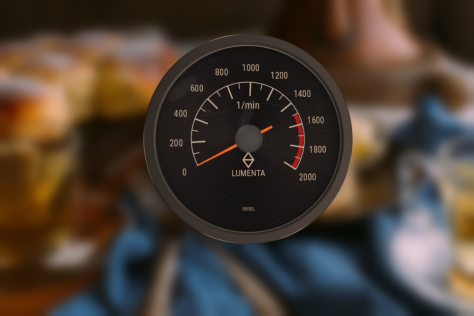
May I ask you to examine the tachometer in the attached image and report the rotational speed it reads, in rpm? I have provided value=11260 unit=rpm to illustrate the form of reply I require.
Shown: value=0 unit=rpm
